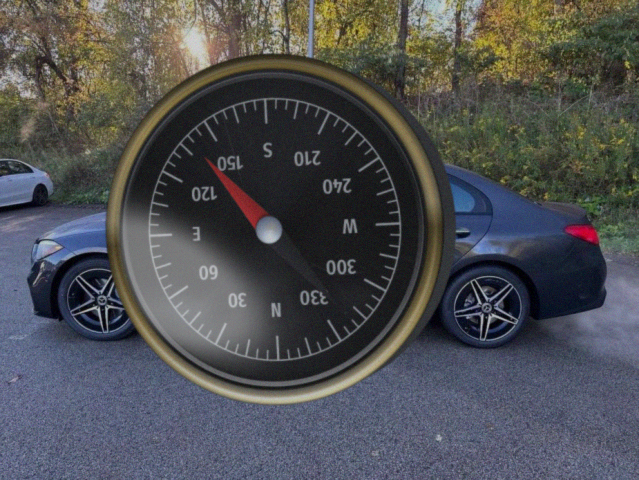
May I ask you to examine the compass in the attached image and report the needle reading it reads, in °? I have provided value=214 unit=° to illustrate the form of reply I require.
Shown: value=140 unit=°
